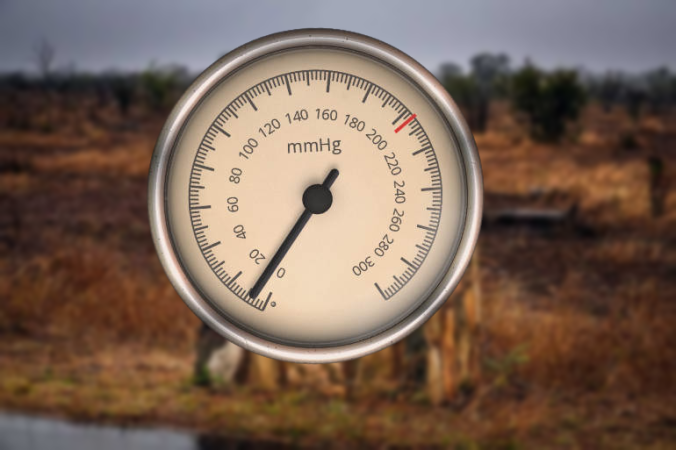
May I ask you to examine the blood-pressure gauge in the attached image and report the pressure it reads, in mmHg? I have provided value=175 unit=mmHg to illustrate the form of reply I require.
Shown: value=8 unit=mmHg
